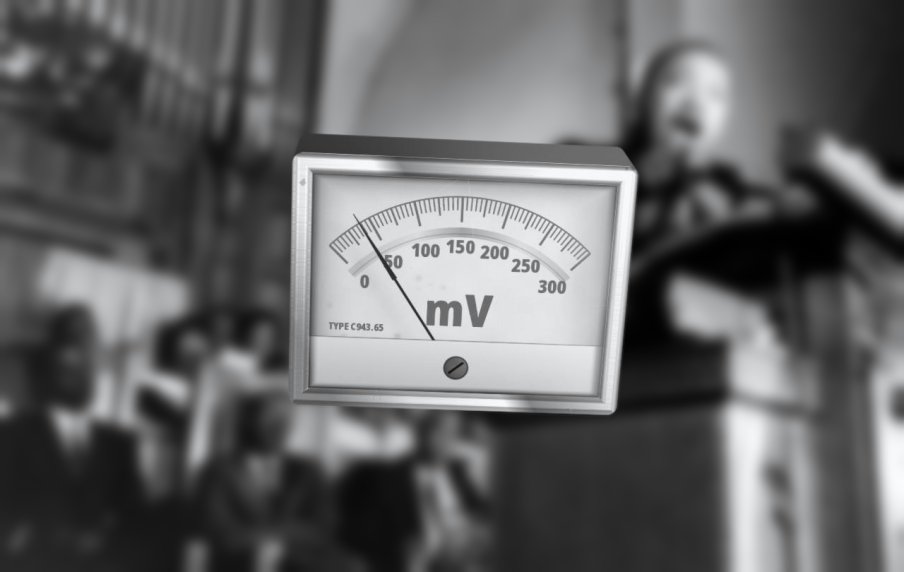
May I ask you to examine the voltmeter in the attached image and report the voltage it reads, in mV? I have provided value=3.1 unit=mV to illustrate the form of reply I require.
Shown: value=40 unit=mV
